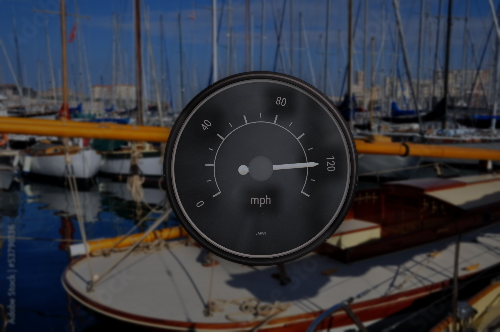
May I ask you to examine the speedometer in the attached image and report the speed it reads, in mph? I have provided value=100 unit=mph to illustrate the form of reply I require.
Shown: value=120 unit=mph
